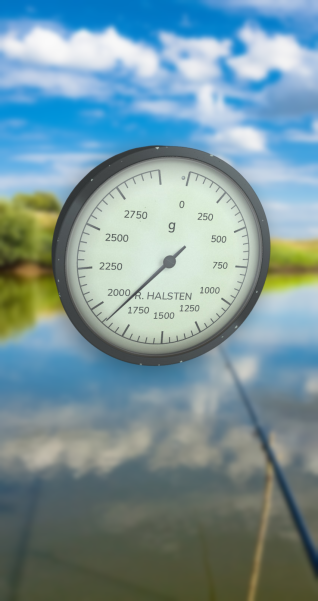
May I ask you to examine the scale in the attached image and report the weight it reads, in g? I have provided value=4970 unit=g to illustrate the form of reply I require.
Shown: value=1900 unit=g
